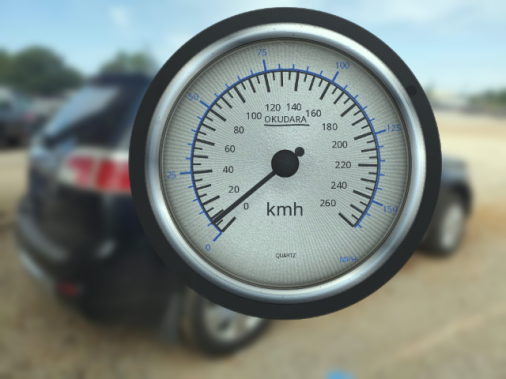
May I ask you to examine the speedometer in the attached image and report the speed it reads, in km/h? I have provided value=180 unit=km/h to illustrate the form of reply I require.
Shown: value=7.5 unit=km/h
